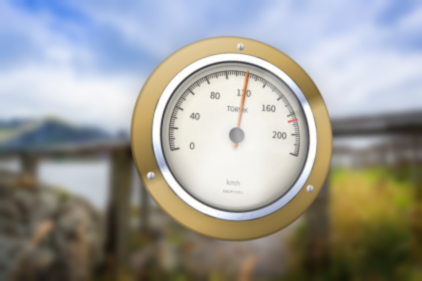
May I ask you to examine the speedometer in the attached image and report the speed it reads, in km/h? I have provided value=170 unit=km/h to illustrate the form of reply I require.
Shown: value=120 unit=km/h
